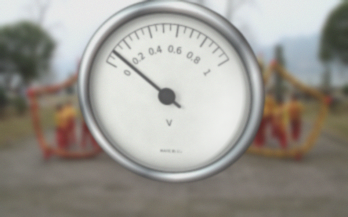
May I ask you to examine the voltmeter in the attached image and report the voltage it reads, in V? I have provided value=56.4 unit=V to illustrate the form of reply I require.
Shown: value=0.1 unit=V
